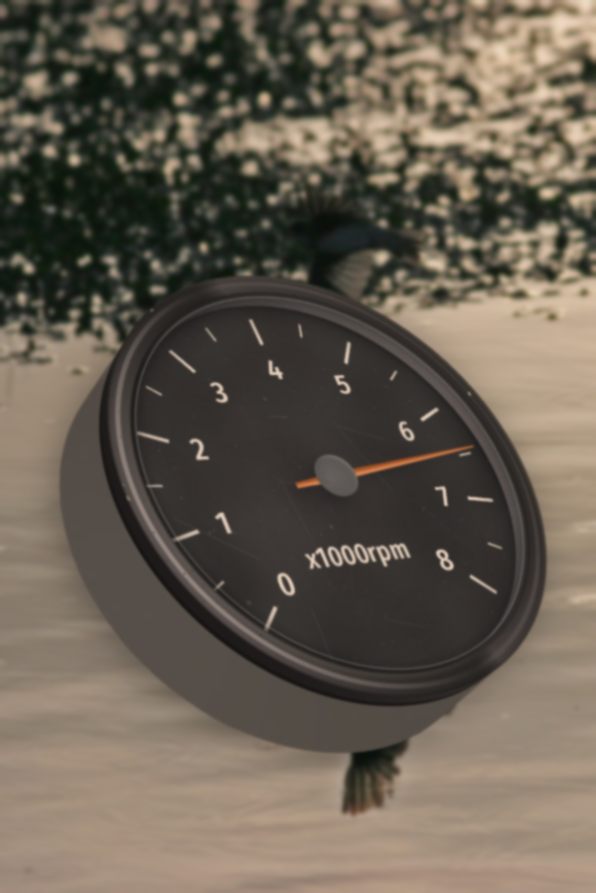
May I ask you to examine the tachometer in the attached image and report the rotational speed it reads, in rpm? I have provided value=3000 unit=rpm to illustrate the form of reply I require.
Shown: value=6500 unit=rpm
